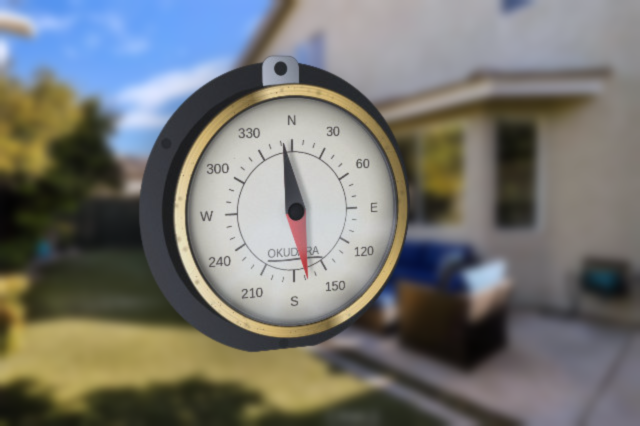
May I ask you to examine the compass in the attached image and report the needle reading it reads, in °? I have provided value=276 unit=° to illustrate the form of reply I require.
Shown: value=170 unit=°
